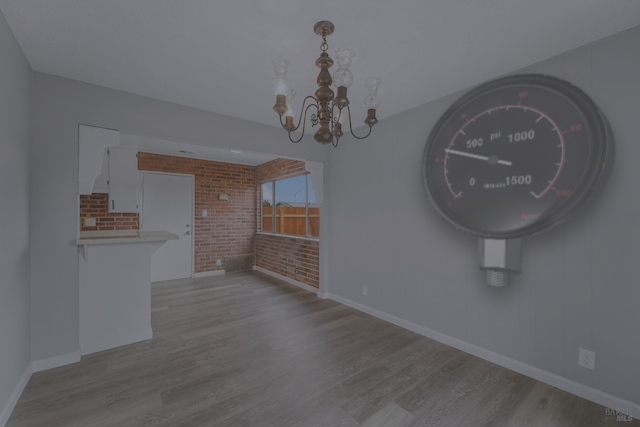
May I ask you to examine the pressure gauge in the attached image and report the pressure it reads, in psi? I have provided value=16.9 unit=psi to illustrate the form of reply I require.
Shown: value=350 unit=psi
